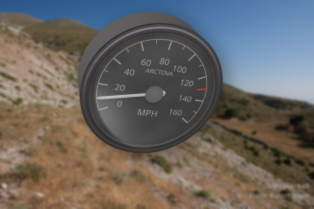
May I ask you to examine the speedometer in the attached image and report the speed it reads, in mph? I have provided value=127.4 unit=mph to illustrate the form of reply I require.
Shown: value=10 unit=mph
